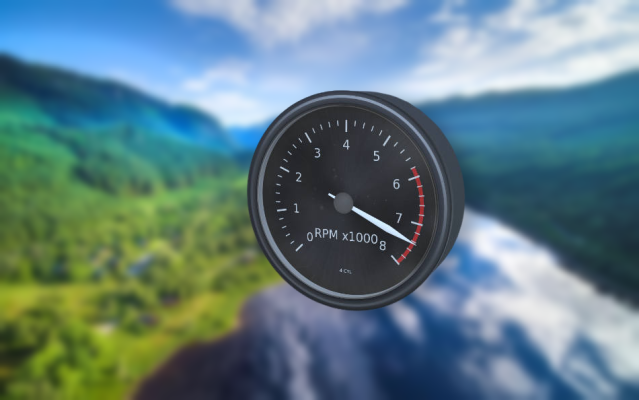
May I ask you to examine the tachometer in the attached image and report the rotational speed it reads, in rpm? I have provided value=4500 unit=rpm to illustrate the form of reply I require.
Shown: value=7400 unit=rpm
